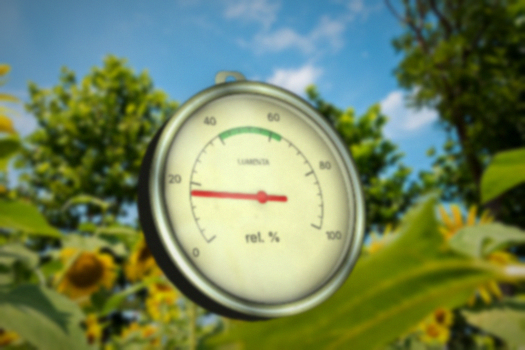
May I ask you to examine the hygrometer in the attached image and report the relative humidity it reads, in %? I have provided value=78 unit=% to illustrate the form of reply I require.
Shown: value=16 unit=%
